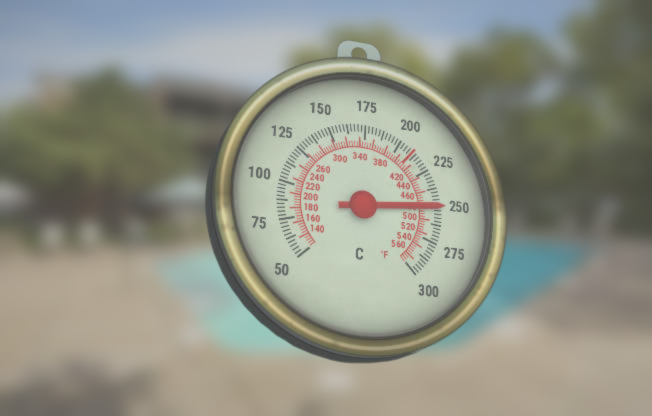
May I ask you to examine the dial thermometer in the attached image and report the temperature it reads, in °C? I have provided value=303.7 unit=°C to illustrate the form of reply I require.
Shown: value=250 unit=°C
